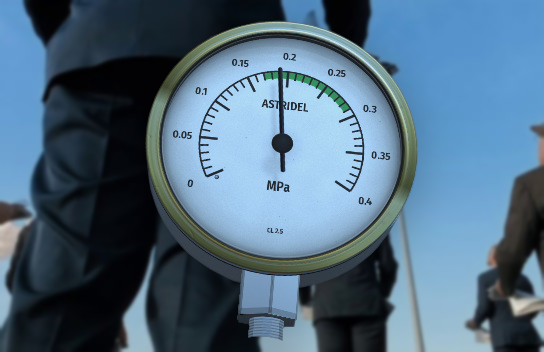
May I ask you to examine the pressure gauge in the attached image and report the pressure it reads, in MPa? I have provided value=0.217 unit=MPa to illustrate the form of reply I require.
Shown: value=0.19 unit=MPa
